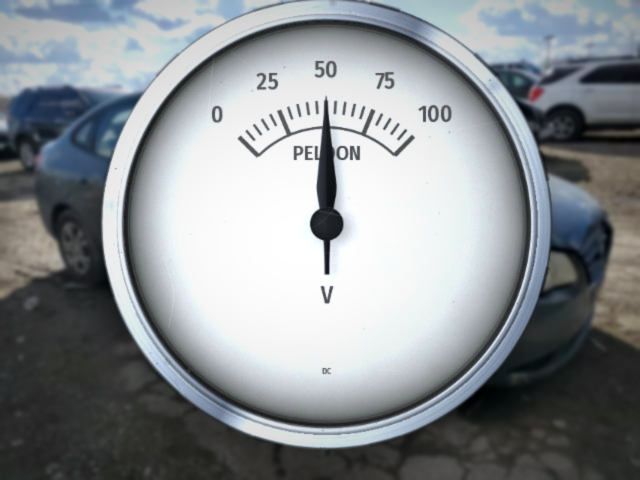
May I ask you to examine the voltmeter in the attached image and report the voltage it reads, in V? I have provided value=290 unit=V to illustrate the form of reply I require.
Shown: value=50 unit=V
